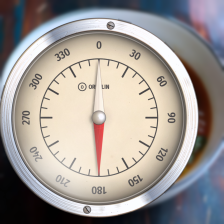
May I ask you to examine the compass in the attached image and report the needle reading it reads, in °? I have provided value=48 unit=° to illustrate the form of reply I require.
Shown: value=180 unit=°
